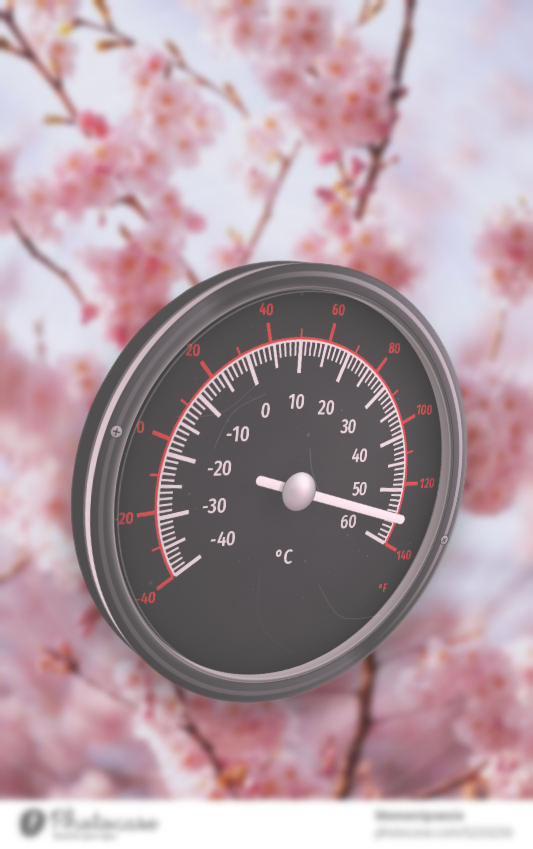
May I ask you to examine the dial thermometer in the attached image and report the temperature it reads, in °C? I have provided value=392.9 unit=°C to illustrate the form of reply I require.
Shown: value=55 unit=°C
